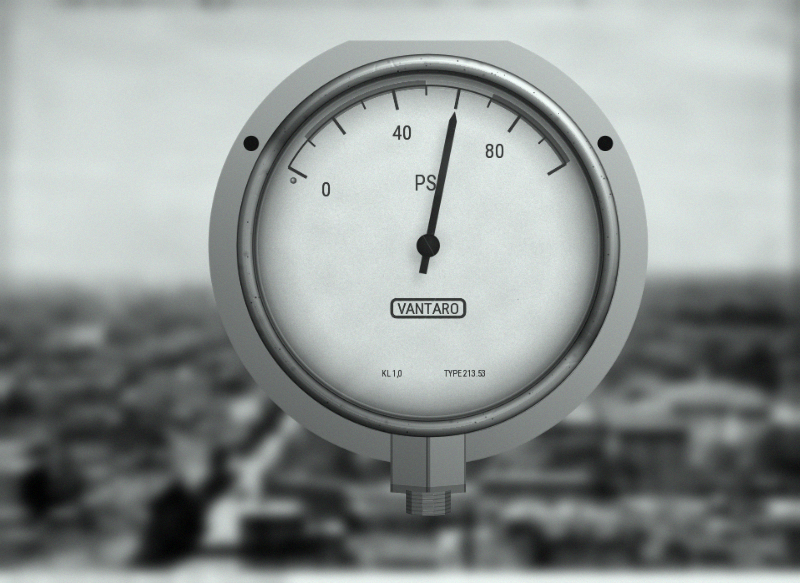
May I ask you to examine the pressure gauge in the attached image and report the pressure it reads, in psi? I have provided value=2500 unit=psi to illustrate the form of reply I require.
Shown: value=60 unit=psi
